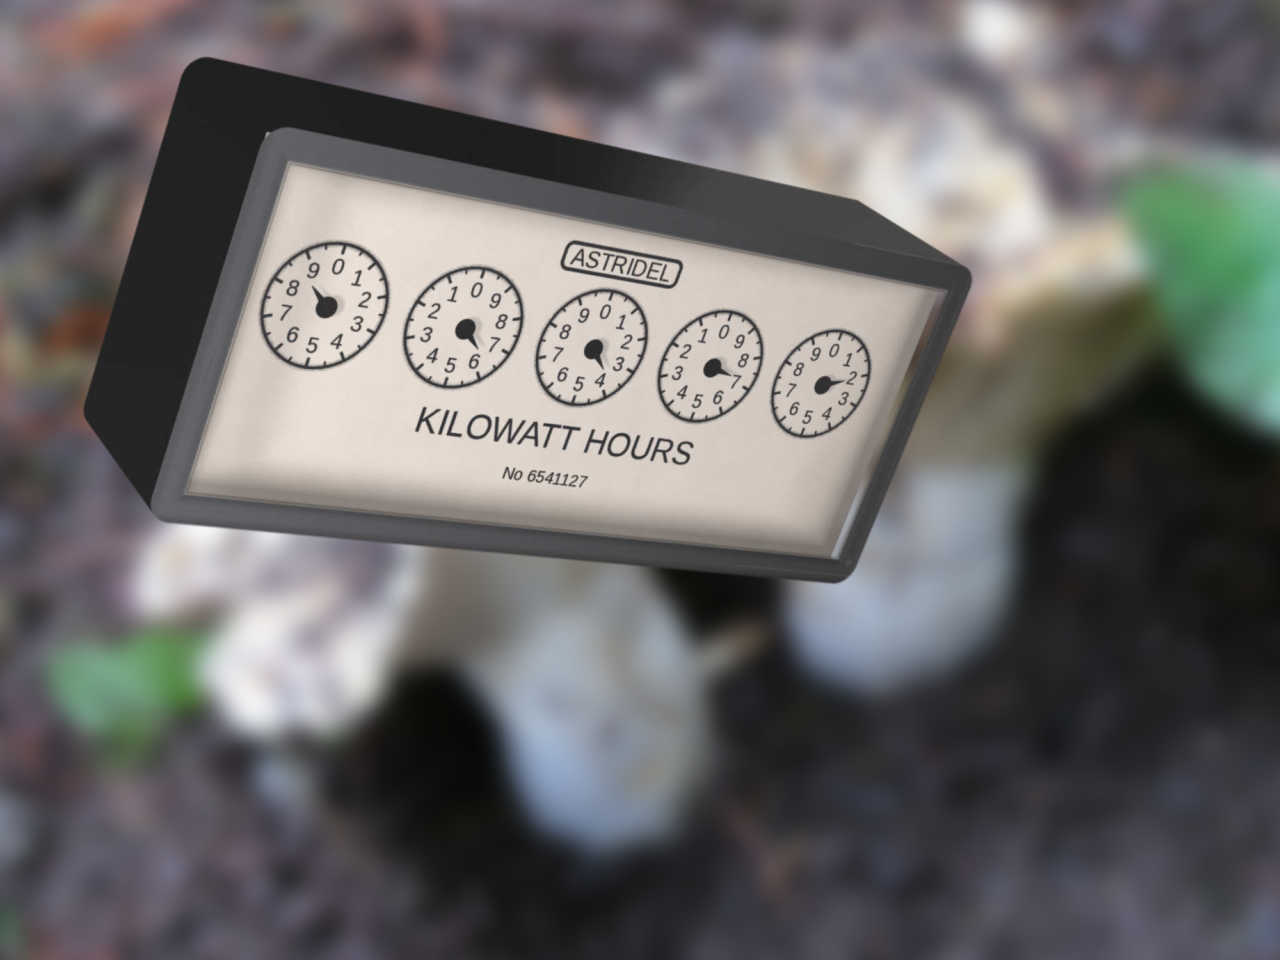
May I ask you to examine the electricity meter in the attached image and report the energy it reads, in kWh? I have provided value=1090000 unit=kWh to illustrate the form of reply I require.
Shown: value=86372 unit=kWh
